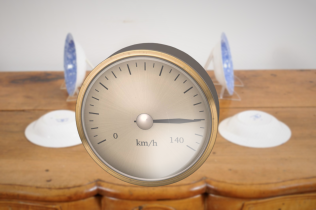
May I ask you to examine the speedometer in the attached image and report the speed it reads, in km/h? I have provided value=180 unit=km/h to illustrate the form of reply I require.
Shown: value=120 unit=km/h
